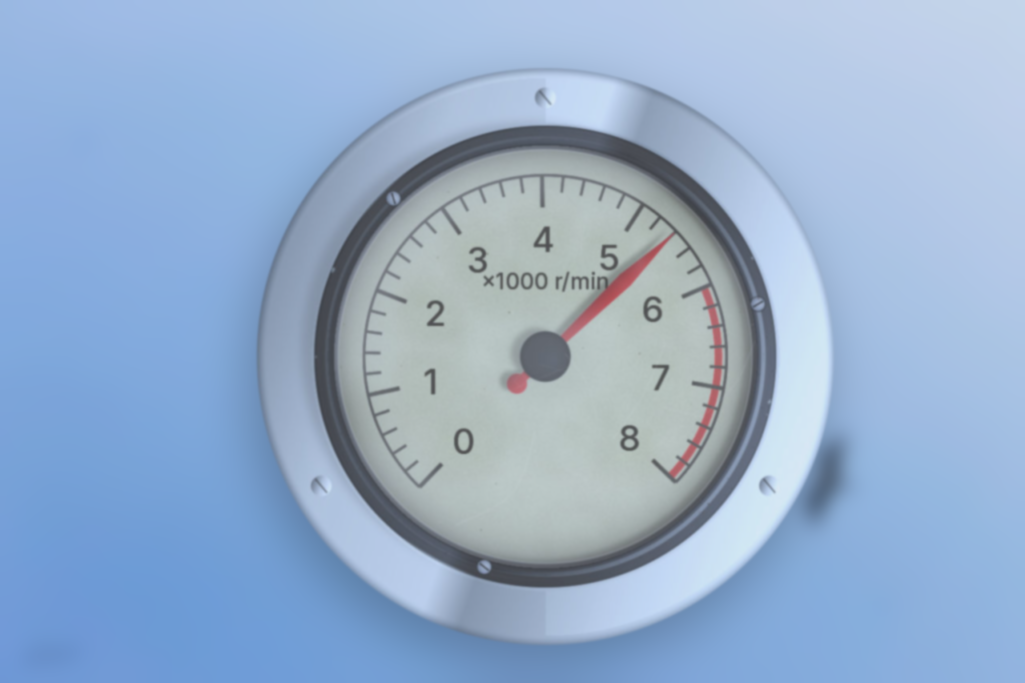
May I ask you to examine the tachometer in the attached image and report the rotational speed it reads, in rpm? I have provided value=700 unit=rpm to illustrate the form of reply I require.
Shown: value=5400 unit=rpm
